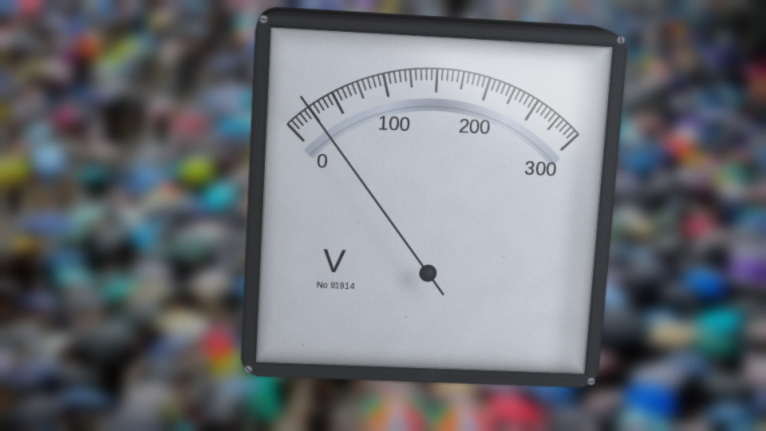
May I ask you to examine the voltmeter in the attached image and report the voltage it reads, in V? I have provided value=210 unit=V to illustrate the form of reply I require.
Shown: value=25 unit=V
